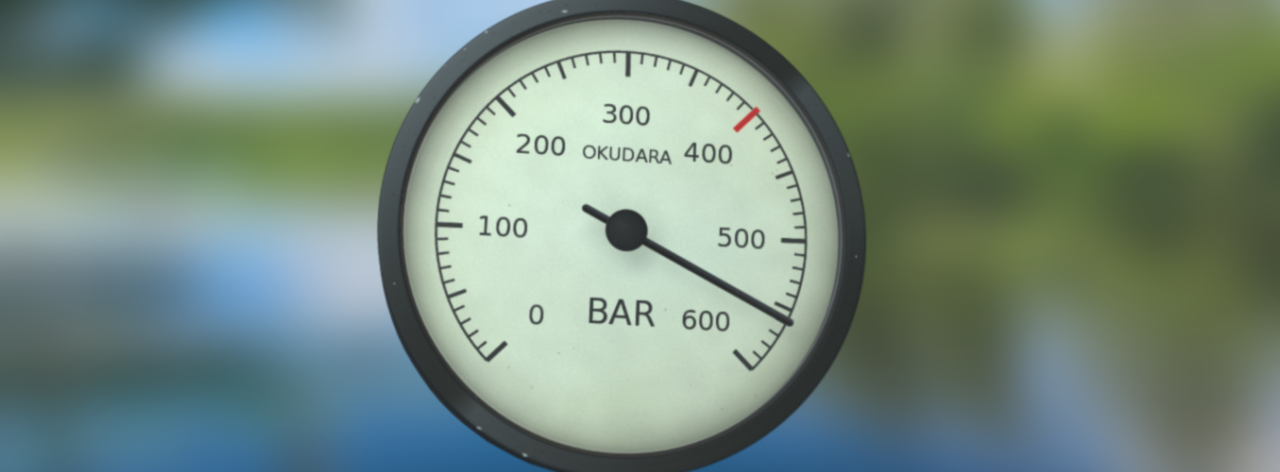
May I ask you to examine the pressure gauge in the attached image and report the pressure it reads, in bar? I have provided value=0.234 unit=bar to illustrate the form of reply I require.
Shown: value=560 unit=bar
